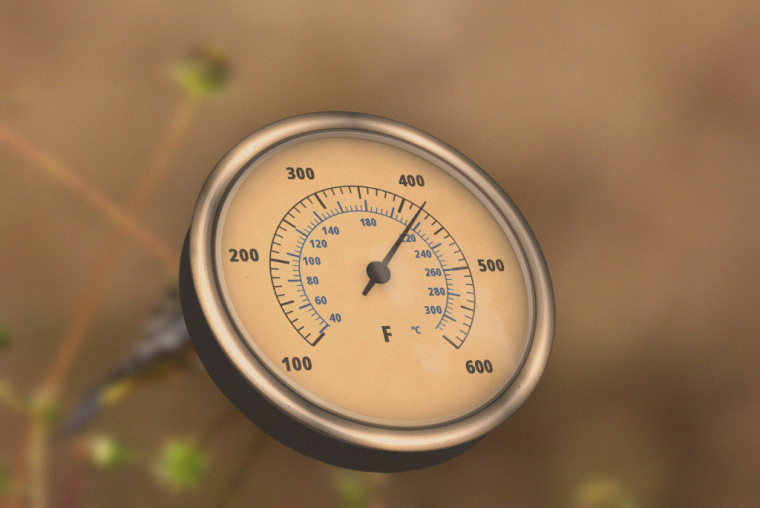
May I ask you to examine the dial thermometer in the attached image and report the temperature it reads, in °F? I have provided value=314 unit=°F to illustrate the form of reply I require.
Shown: value=420 unit=°F
